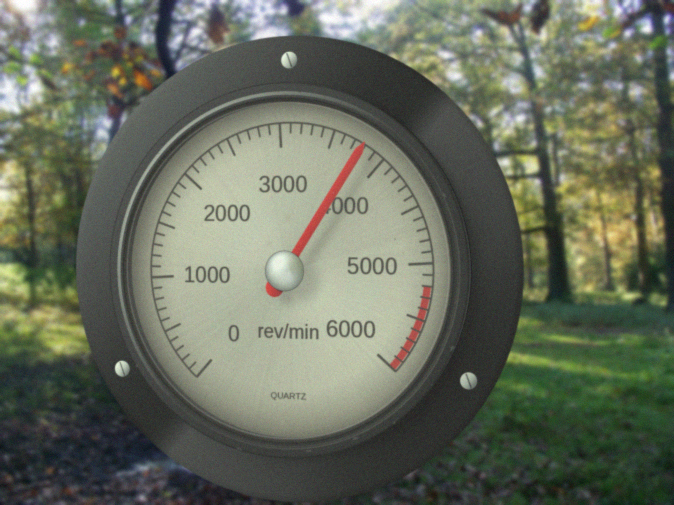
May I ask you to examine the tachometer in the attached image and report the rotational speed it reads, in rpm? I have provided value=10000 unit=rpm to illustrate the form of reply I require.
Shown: value=3800 unit=rpm
